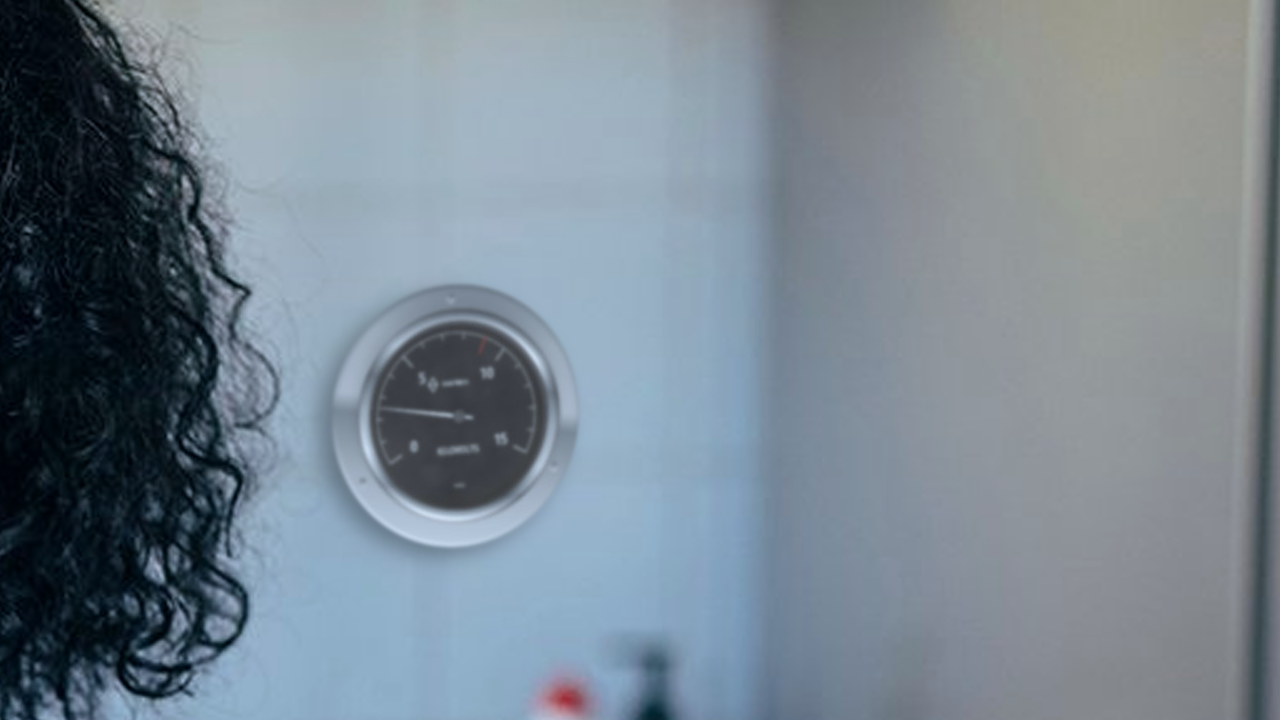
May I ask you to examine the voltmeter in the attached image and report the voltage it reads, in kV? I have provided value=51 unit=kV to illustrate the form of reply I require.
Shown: value=2.5 unit=kV
